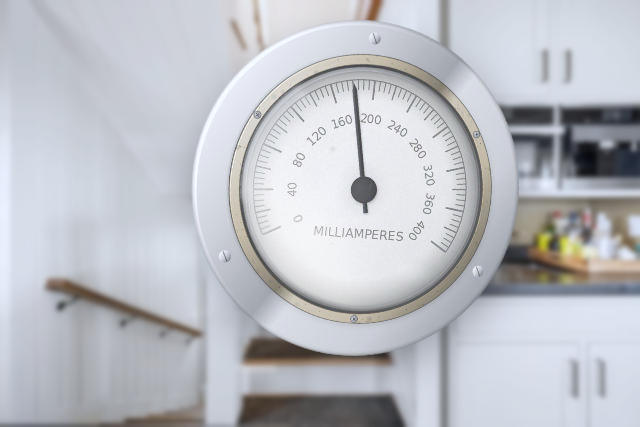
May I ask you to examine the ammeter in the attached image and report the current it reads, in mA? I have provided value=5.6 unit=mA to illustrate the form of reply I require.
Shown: value=180 unit=mA
